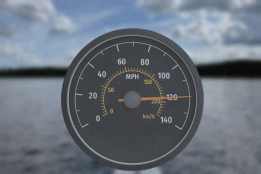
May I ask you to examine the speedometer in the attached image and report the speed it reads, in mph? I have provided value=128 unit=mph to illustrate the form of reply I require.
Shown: value=120 unit=mph
